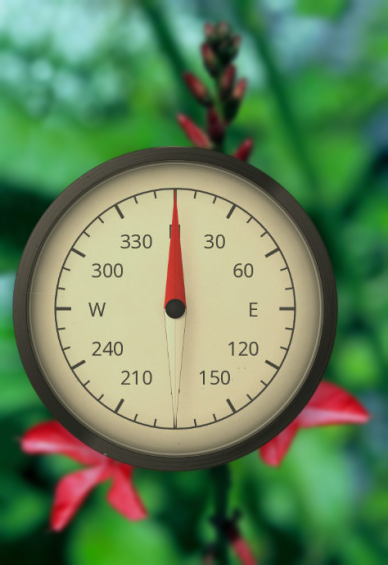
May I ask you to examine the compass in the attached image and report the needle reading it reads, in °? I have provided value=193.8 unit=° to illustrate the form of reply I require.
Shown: value=0 unit=°
